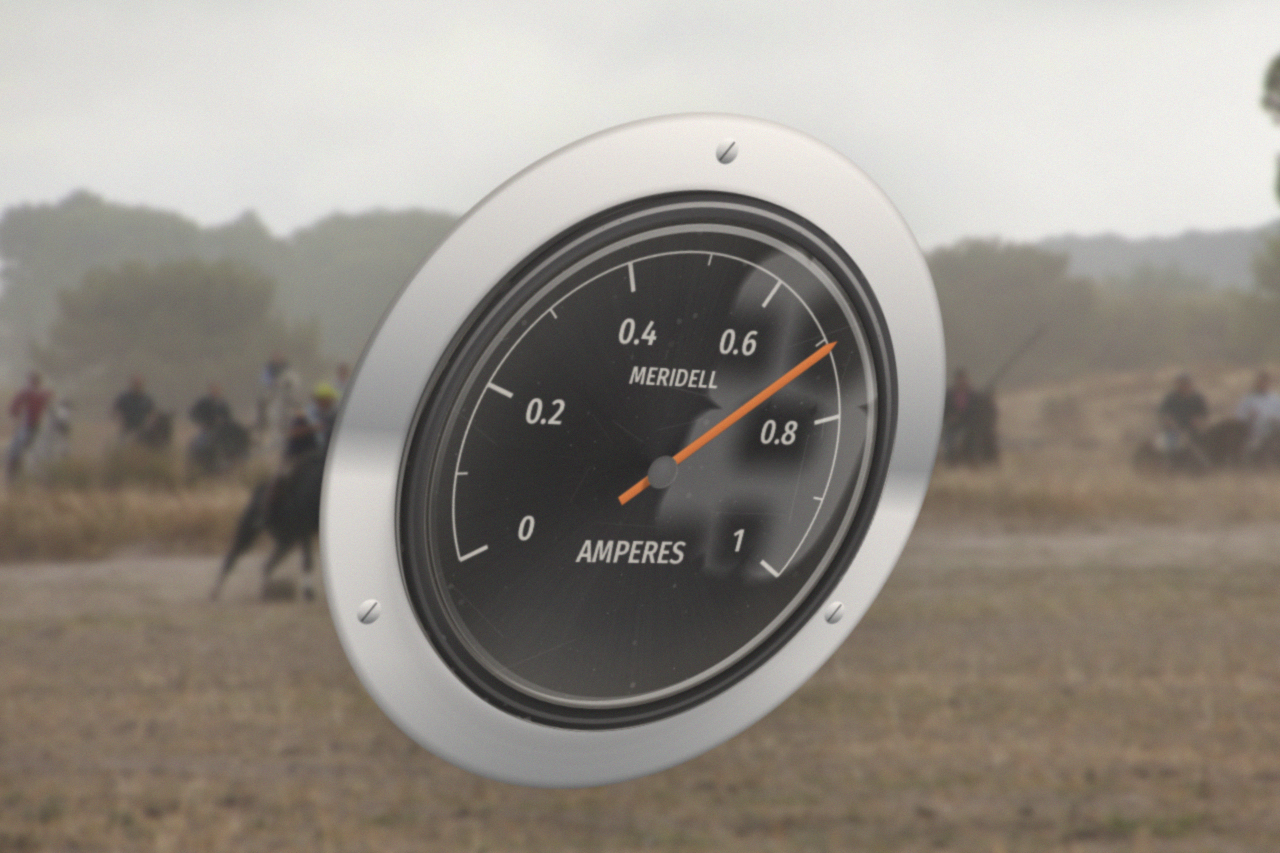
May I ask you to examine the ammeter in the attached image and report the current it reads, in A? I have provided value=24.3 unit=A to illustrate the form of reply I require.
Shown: value=0.7 unit=A
